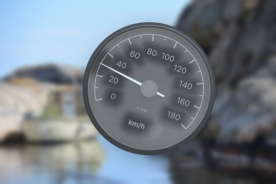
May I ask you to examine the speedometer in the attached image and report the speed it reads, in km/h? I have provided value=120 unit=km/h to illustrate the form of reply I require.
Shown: value=30 unit=km/h
